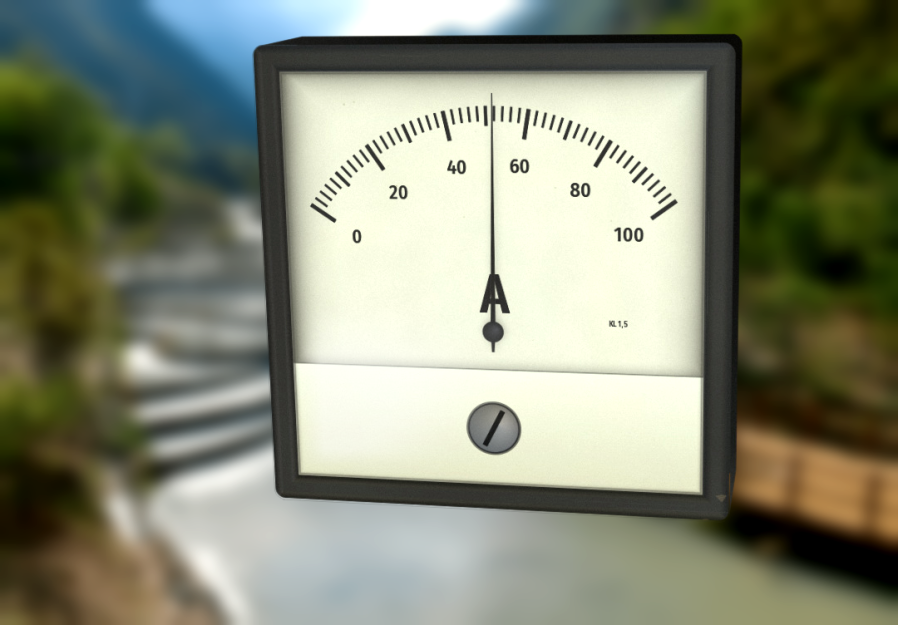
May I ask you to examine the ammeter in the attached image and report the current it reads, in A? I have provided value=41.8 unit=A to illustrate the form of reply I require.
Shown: value=52 unit=A
